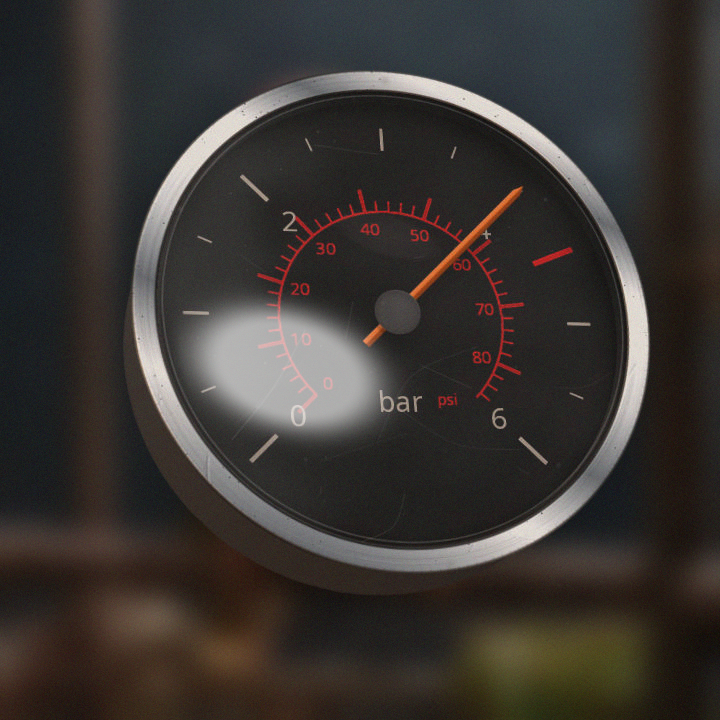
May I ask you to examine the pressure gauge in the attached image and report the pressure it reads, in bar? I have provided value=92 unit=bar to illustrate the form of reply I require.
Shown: value=4 unit=bar
